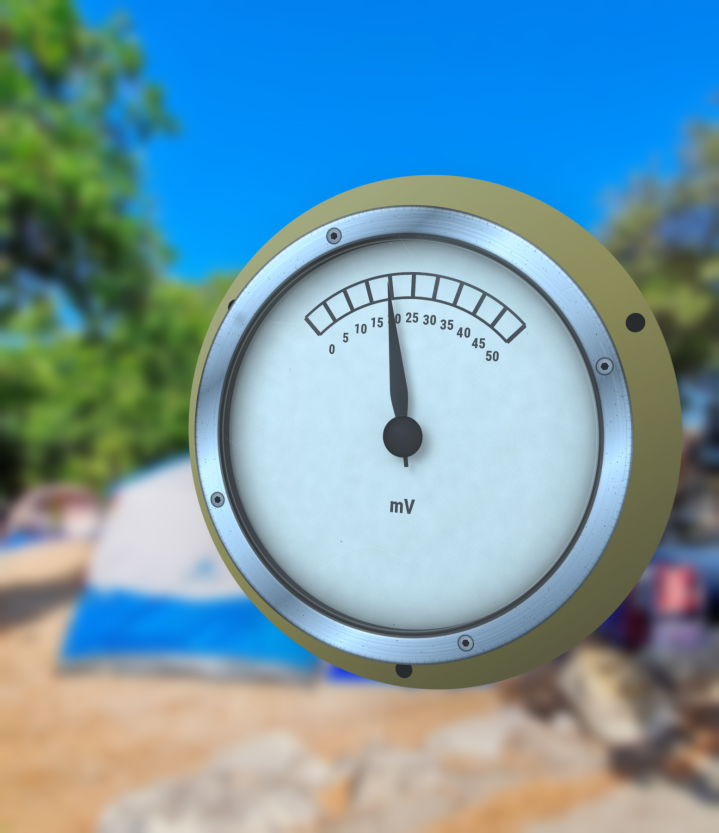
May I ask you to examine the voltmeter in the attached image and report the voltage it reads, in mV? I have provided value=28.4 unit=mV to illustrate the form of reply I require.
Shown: value=20 unit=mV
